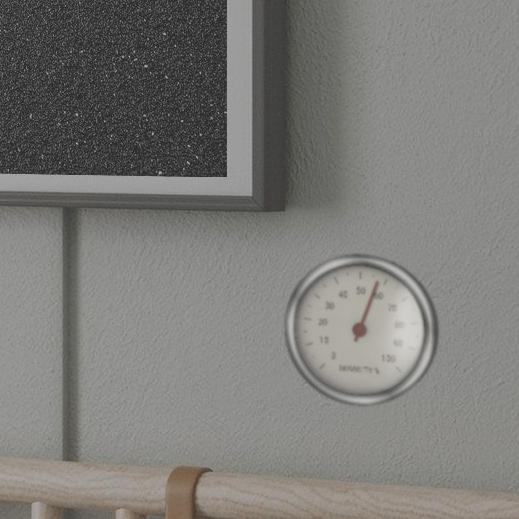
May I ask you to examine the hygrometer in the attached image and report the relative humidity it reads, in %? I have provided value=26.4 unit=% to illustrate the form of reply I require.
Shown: value=57.5 unit=%
